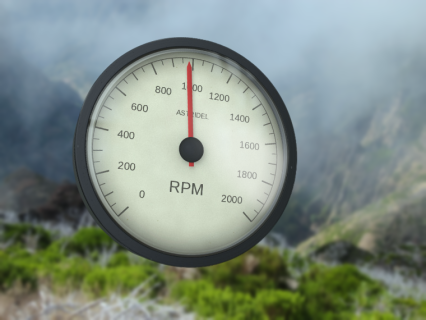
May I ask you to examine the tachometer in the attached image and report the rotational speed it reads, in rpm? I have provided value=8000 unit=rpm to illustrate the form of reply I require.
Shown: value=975 unit=rpm
